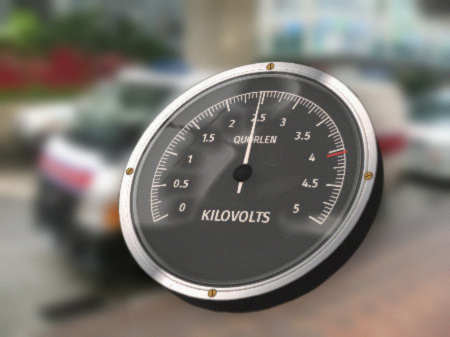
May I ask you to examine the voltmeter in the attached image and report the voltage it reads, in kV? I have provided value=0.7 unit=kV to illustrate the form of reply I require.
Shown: value=2.5 unit=kV
